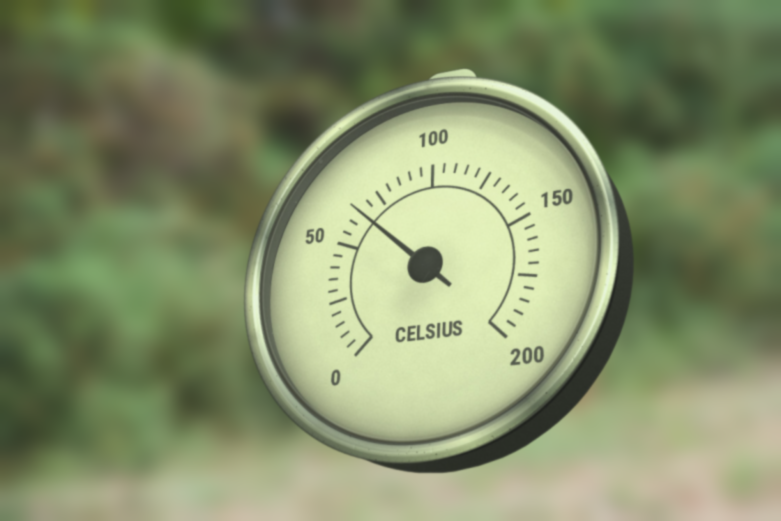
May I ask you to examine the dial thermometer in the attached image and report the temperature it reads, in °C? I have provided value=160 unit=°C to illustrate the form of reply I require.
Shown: value=65 unit=°C
